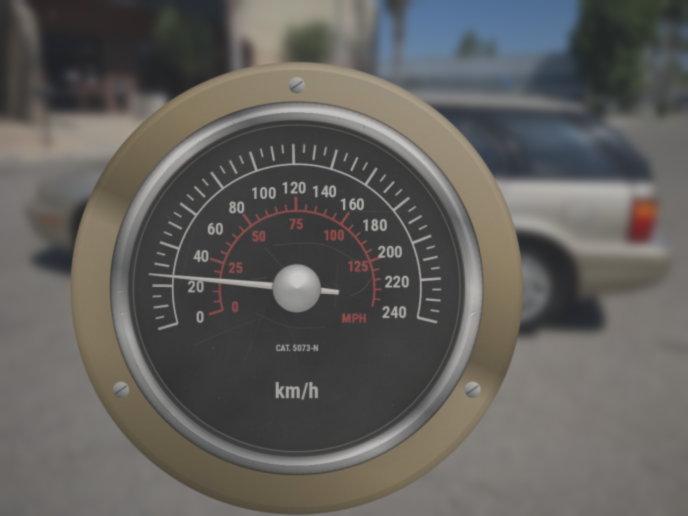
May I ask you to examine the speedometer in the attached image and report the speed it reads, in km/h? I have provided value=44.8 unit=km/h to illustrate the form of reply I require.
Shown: value=25 unit=km/h
